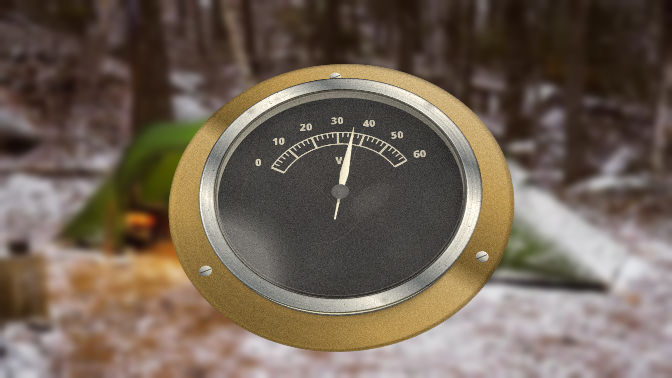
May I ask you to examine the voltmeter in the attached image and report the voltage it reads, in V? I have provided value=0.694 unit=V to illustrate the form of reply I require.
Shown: value=36 unit=V
